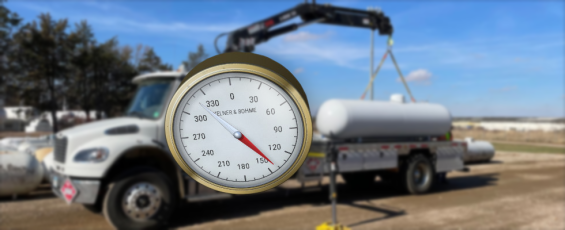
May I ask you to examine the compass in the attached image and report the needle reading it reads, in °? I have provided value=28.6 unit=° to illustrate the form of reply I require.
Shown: value=140 unit=°
